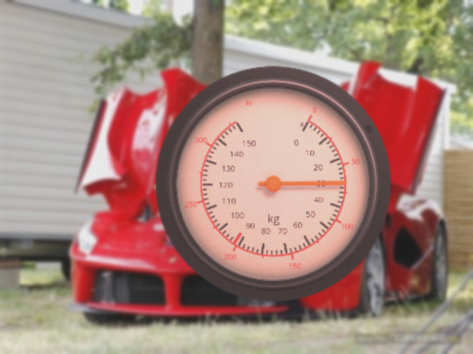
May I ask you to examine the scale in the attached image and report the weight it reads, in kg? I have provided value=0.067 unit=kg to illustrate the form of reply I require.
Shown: value=30 unit=kg
